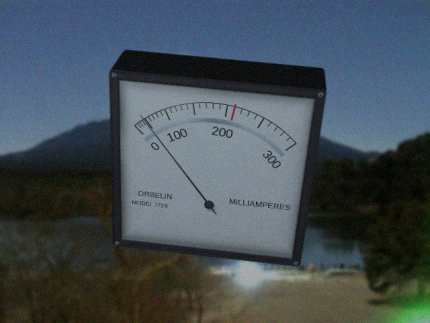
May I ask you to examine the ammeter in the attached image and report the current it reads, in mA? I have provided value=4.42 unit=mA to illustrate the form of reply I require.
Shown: value=50 unit=mA
